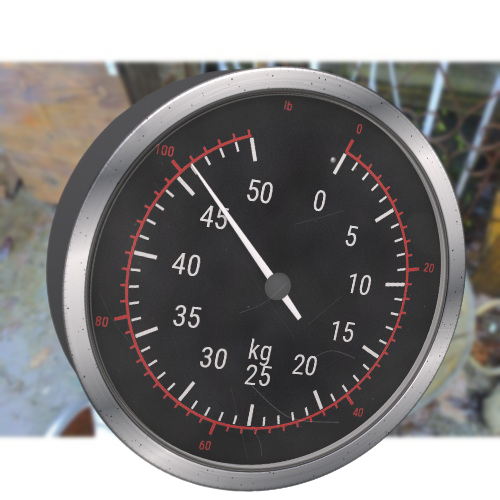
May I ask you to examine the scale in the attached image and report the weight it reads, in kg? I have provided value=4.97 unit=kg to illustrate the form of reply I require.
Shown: value=46 unit=kg
